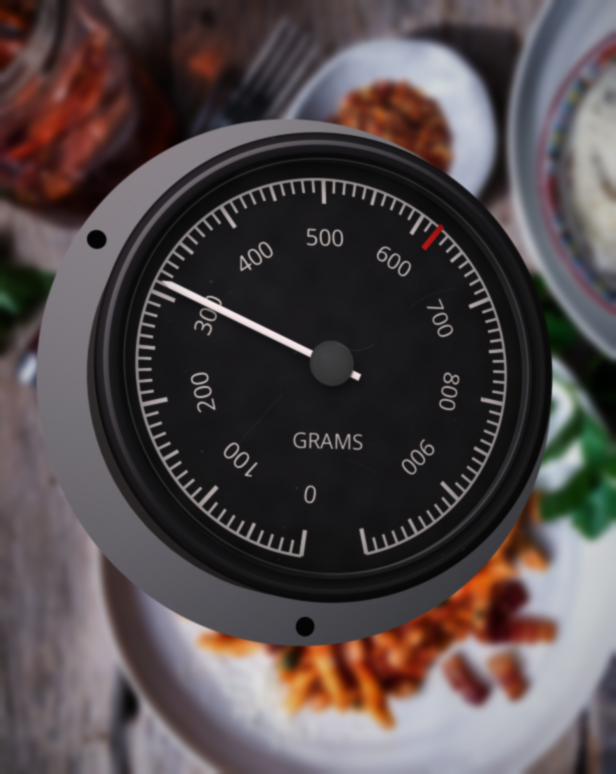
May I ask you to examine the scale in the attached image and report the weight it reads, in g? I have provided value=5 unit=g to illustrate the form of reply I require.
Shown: value=310 unit=g
